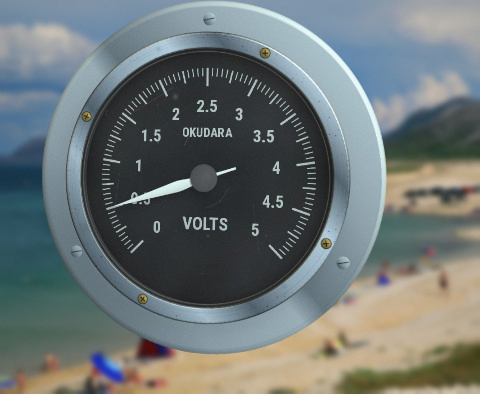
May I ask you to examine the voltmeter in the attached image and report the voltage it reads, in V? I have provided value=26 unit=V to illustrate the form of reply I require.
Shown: value=0.5 unit=V
